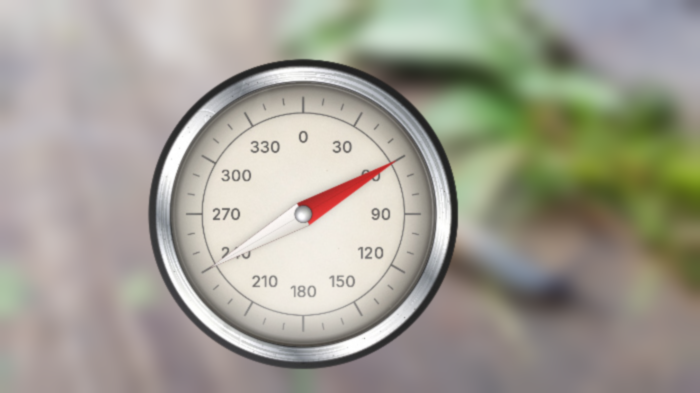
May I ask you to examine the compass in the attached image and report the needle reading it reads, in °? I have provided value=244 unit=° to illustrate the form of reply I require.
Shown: value=60 unit=°
